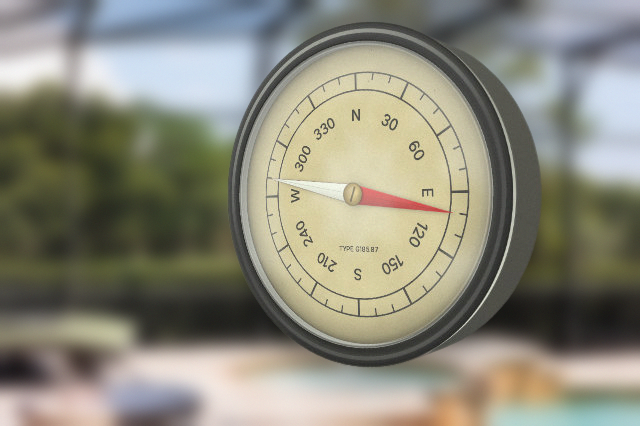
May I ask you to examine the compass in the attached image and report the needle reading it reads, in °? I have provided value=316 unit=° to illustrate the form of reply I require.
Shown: value=100 unit=°
